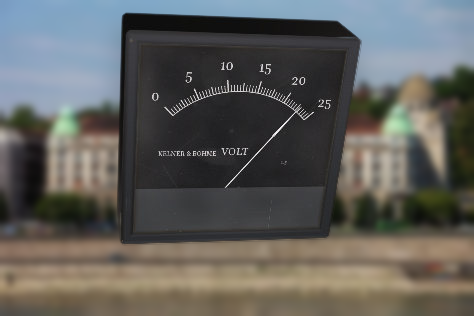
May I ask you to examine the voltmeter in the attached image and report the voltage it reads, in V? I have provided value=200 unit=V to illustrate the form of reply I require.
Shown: value=22.5 unit=V
